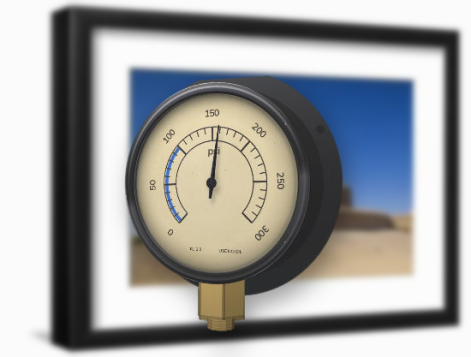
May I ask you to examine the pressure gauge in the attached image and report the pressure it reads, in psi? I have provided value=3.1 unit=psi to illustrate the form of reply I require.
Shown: value=160 unit=psi
